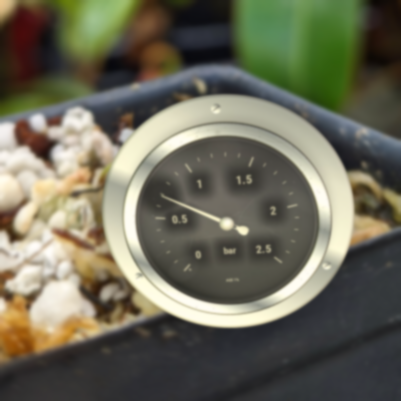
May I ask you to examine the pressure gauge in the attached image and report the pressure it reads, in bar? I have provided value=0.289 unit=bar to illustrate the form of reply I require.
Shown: value=0.7 unit=bar
